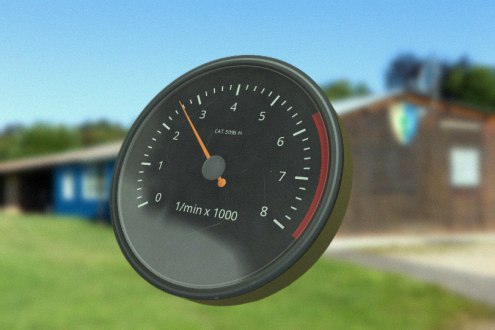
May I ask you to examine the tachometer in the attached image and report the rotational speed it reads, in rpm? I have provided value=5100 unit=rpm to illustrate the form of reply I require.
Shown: value=2600 unit=rpm
